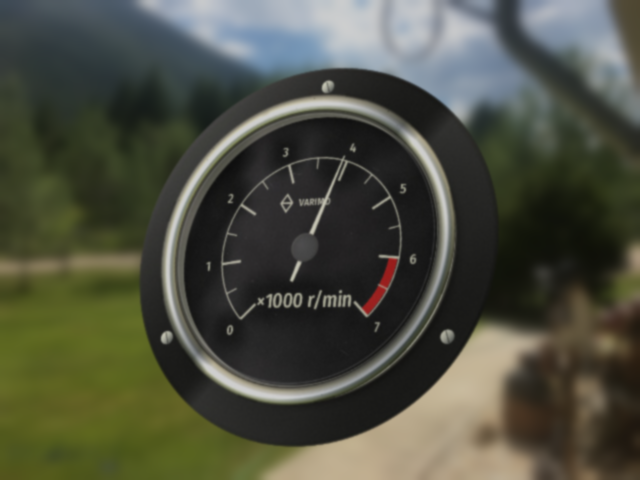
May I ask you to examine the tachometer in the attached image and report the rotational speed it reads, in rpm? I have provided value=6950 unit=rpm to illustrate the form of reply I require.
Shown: value=4000 unit=rpm
